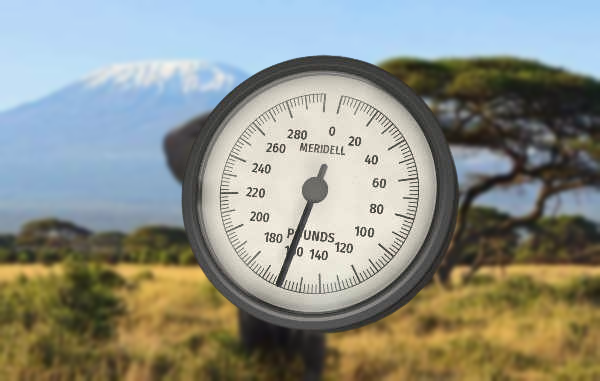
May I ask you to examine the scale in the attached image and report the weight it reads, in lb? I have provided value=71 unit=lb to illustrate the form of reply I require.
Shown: value=160 unit=lb
